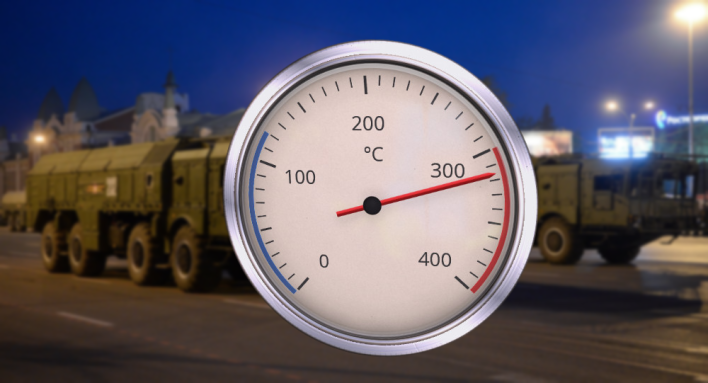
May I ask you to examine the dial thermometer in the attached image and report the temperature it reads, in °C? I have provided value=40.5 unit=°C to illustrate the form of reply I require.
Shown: value=315 unit=°C
